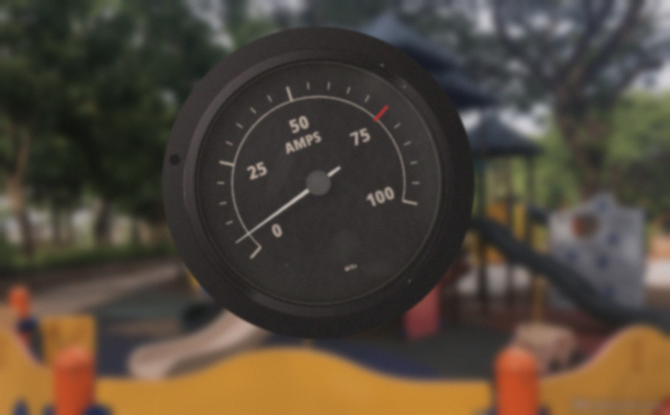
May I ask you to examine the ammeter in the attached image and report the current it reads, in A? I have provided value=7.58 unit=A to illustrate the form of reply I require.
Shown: value=5 unit=A
